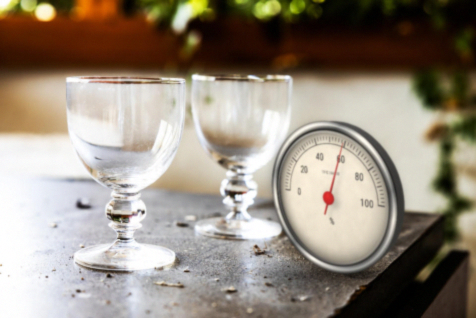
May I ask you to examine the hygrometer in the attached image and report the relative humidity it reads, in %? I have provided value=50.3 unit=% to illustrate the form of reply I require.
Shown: value=60 unit=%
